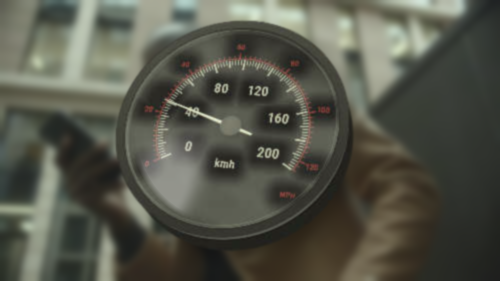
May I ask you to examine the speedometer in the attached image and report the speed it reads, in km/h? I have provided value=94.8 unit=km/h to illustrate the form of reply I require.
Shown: value=40 unit=km/h
